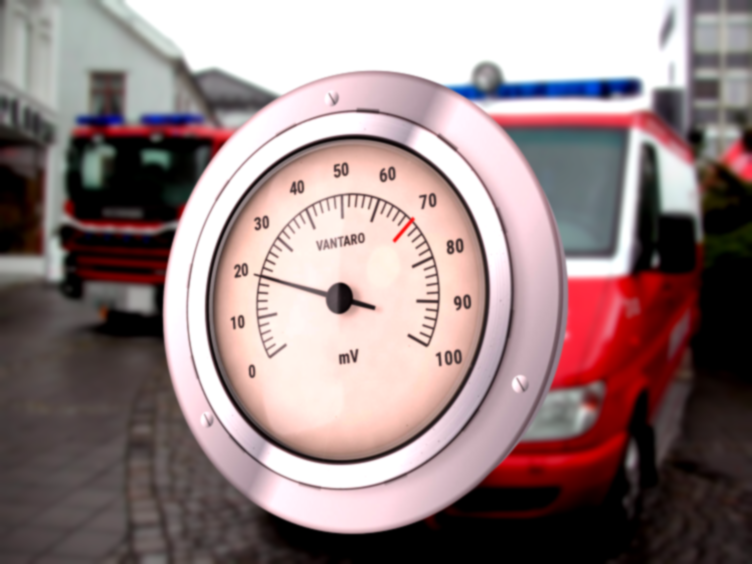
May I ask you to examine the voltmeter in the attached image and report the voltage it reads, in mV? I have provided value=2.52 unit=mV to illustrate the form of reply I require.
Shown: value=20 unit=mV
